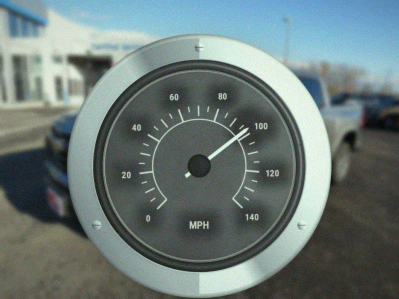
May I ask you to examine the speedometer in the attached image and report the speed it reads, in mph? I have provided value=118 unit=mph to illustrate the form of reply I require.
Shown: value=97.5 unit=mph
